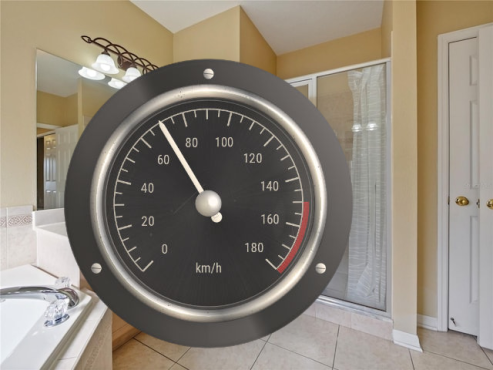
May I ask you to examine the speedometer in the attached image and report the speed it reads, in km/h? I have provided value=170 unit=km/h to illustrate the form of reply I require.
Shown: value=70 unit=km/h
